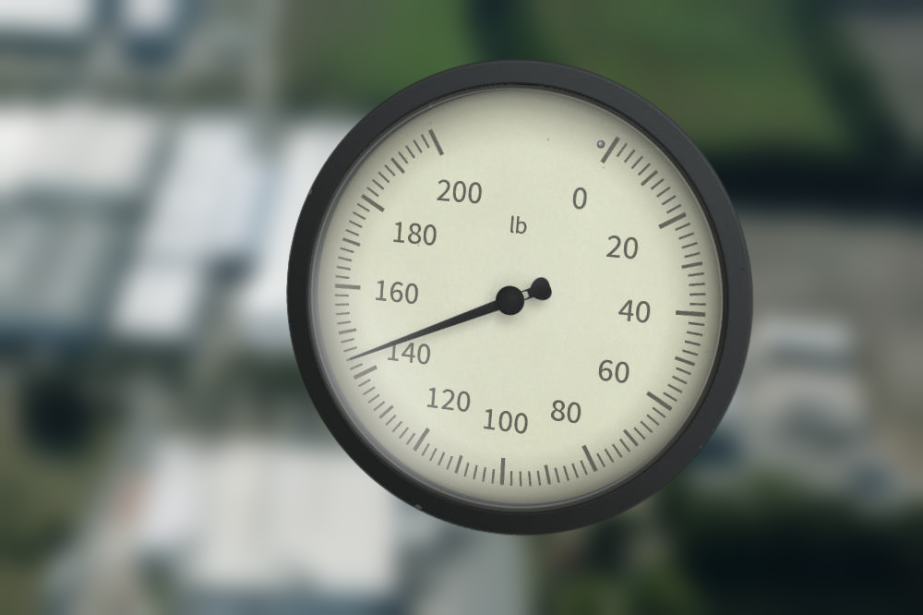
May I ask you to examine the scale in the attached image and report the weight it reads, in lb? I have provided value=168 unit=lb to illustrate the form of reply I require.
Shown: value=144 unit=lb
